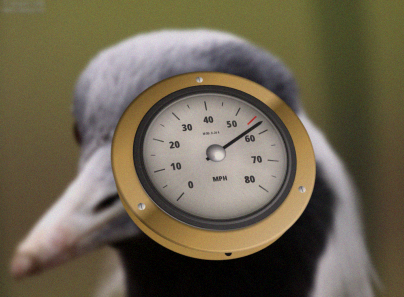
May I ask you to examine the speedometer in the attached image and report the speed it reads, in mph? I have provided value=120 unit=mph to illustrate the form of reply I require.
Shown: value=57.5 unit=mph
